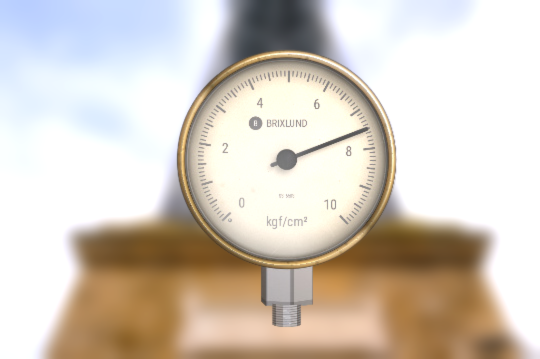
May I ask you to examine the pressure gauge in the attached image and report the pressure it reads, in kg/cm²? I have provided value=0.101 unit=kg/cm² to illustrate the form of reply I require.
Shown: value=7.5 unit=kg/cm²
